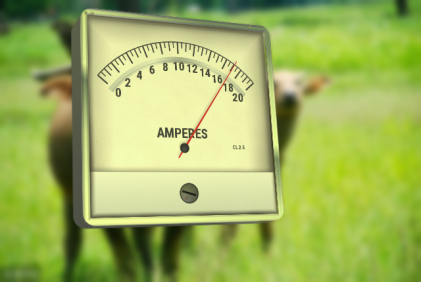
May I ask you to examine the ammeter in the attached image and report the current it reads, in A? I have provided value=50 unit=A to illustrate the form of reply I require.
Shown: value=17 unit=A
